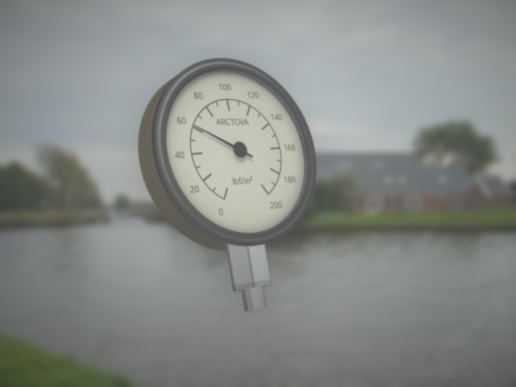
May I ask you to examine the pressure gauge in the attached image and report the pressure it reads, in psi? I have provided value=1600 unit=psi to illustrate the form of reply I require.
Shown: value=60 unit=psi
